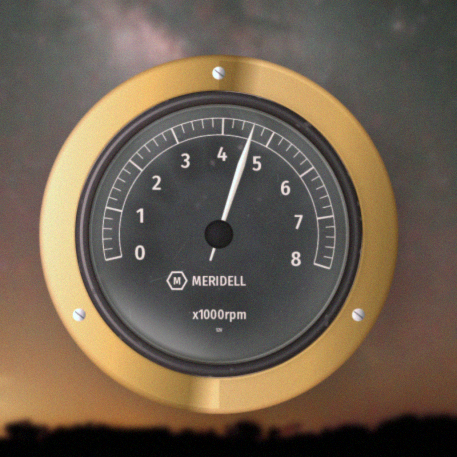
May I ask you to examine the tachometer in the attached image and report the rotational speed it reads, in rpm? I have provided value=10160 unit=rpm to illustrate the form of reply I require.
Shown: value=4600 unit=rpm
